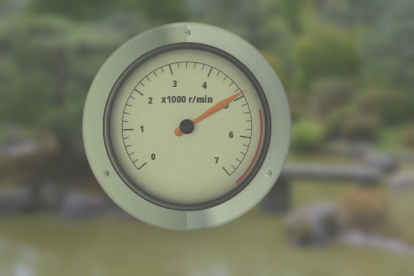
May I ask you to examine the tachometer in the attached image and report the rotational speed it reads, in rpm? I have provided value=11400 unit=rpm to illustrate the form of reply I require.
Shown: value=4900 unit=rpm
